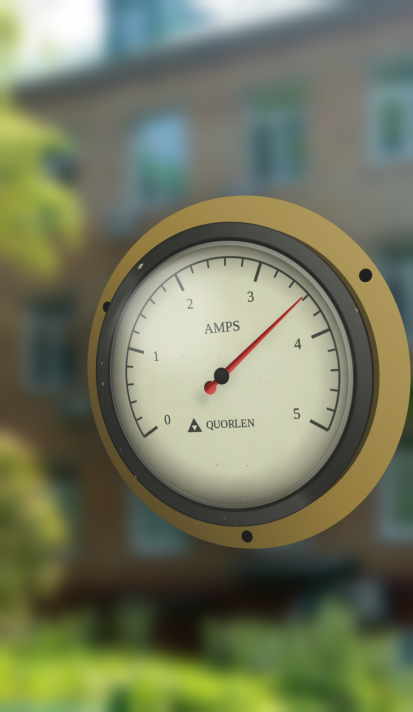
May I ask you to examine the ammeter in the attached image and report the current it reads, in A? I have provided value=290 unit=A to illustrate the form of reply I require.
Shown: value=3.6 unit=A
